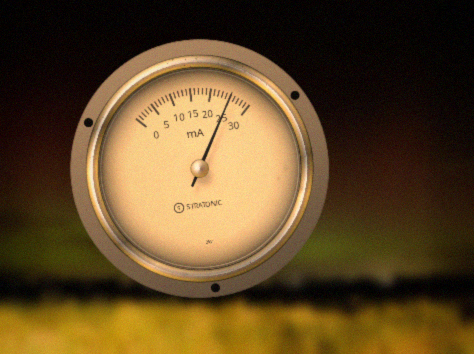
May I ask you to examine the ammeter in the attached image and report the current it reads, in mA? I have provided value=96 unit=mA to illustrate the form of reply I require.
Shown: value=25 unit=mA
